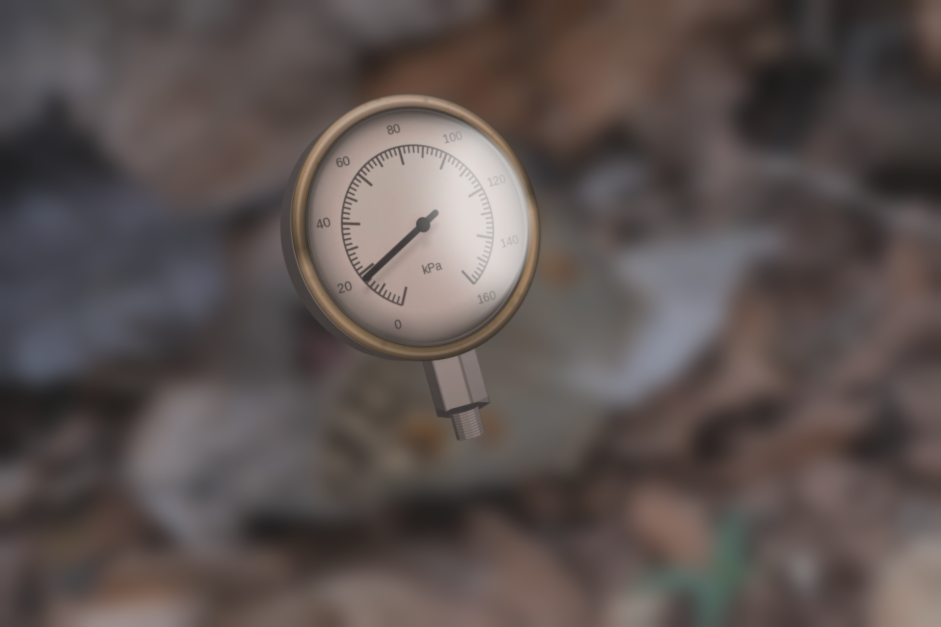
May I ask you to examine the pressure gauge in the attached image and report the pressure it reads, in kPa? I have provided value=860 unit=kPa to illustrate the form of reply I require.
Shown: value=18 unit=kPa
